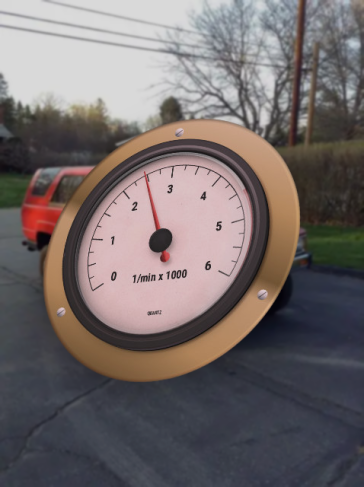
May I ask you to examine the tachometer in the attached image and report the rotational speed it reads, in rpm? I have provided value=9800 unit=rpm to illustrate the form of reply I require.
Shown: value=2500 unit=rpm
